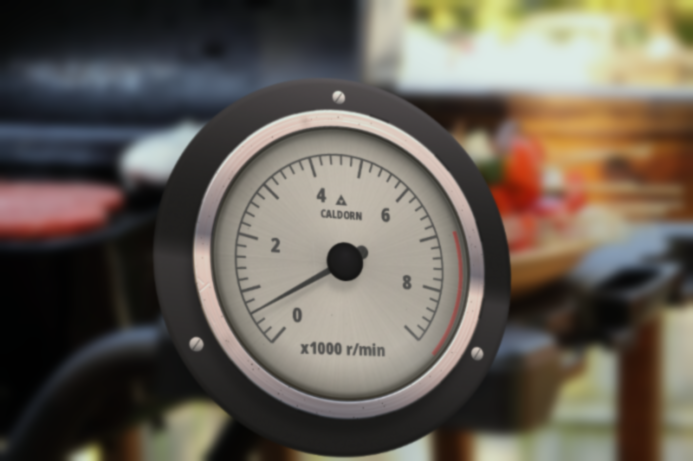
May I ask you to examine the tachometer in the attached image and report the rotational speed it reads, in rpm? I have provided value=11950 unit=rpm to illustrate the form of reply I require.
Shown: value=600 unit=rpm
